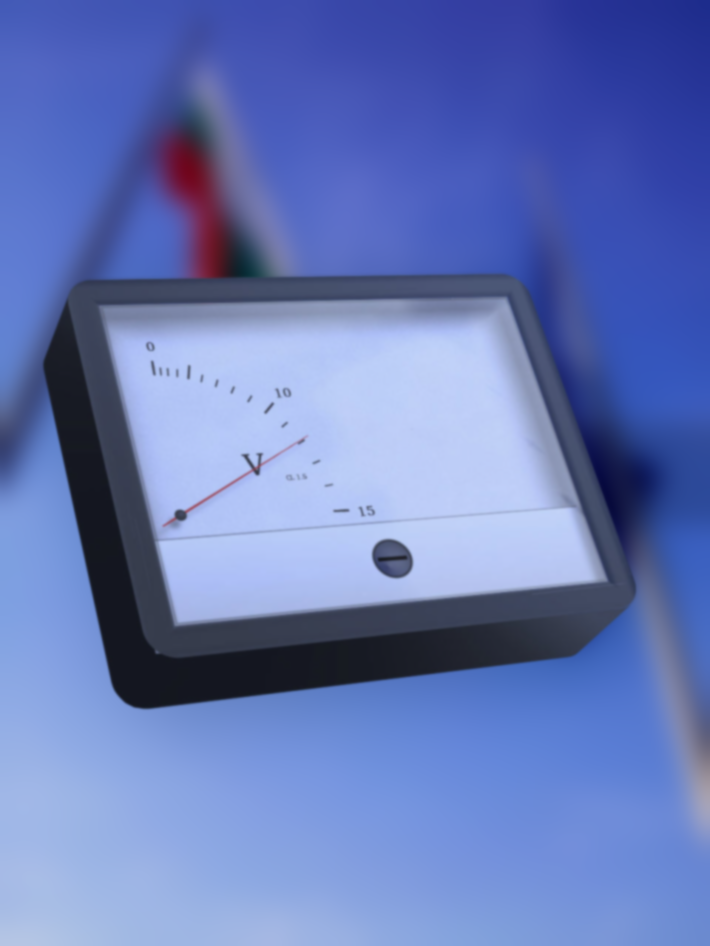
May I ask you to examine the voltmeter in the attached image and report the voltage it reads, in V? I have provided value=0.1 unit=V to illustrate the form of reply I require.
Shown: value=12 unit=V
